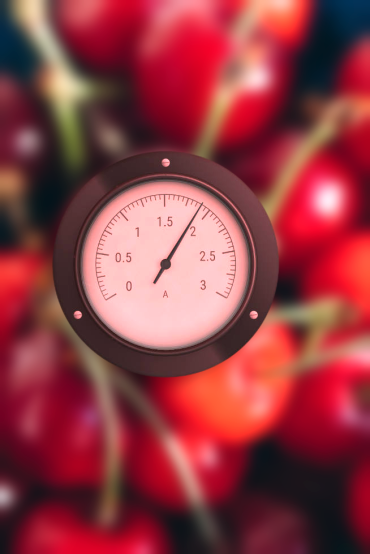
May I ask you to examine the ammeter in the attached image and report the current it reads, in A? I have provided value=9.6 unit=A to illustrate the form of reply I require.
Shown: value=1.9 unit=A
